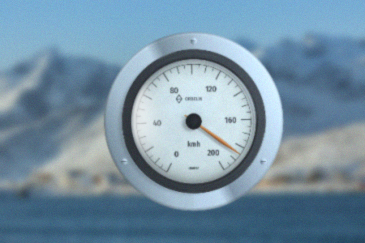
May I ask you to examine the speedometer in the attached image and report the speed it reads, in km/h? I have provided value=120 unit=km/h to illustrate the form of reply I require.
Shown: value=185 unit=km/h
